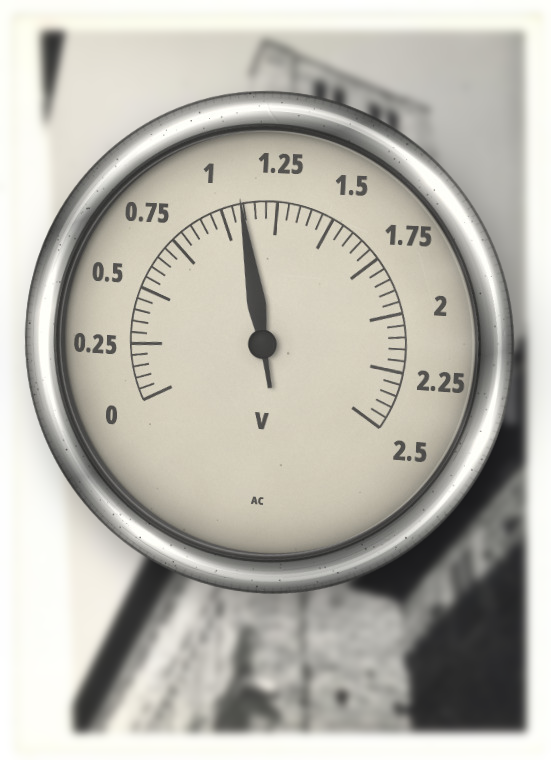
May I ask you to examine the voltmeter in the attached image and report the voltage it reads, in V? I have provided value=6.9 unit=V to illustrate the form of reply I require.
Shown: value=1.1 unit=V
